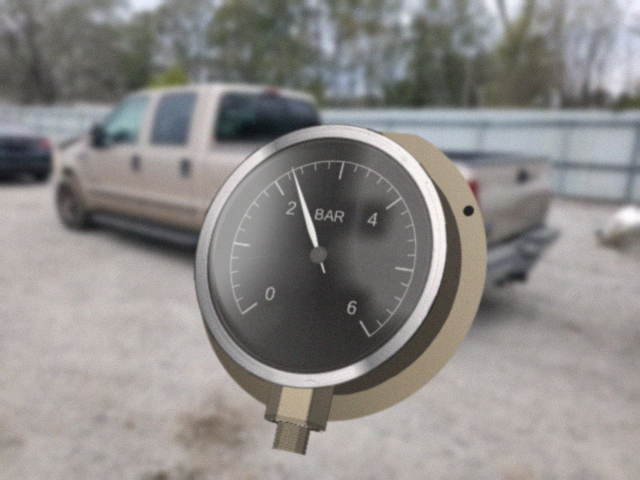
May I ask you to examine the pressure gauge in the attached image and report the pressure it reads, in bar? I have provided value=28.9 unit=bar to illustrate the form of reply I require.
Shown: value=2.3 unit=bar
